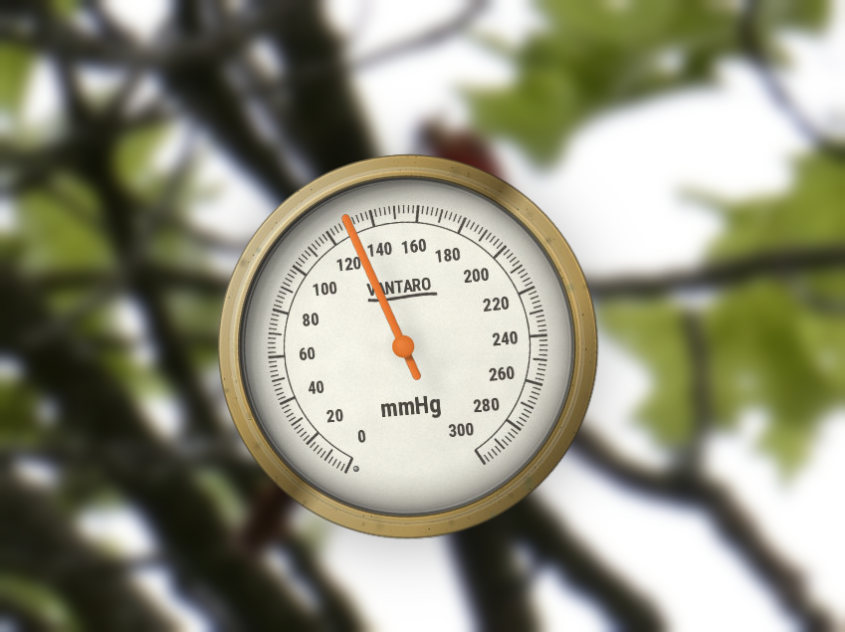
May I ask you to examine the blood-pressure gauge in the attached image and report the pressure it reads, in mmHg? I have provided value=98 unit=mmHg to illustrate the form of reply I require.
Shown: value=130 unit=mmHg
